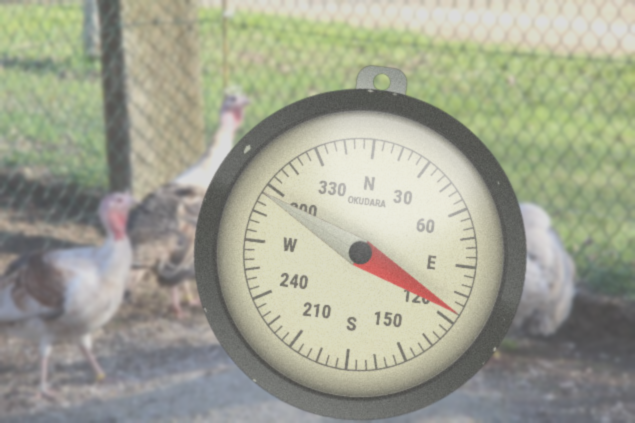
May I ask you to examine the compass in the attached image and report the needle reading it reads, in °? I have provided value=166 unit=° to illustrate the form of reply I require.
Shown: value=115 unit=°
